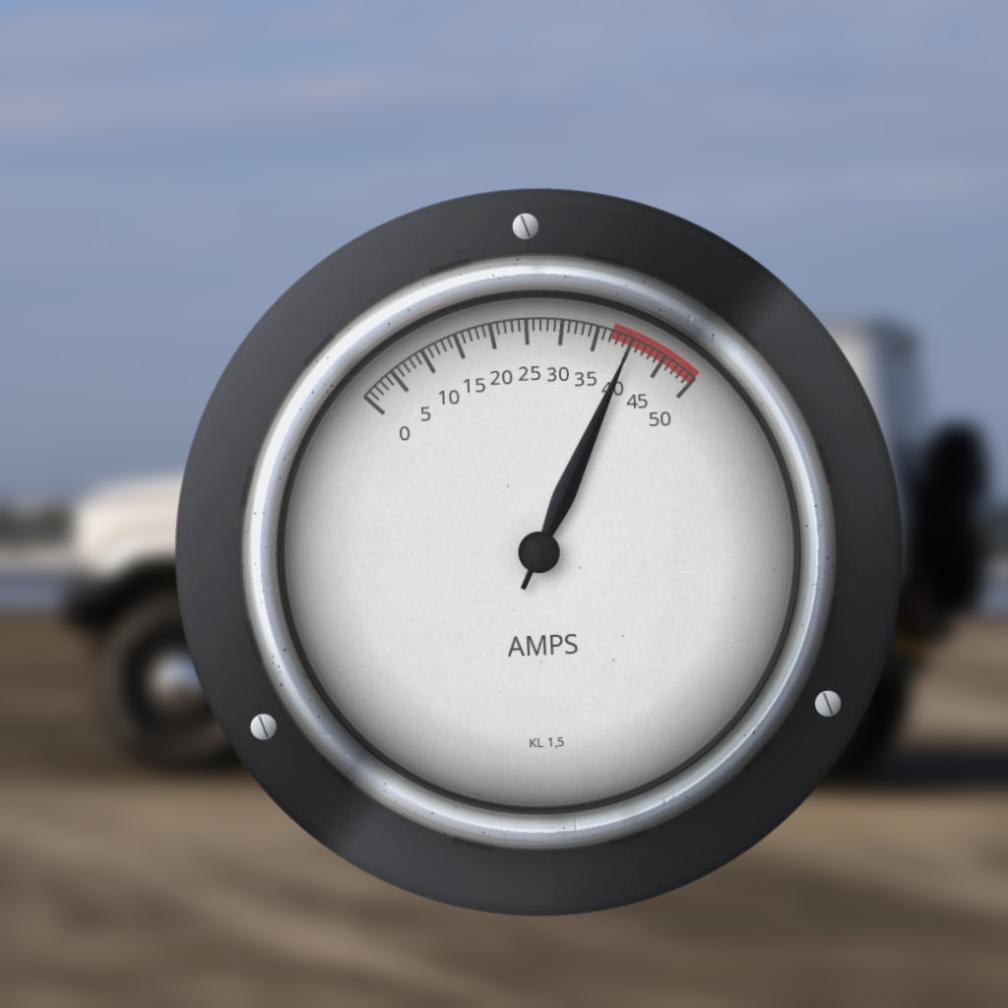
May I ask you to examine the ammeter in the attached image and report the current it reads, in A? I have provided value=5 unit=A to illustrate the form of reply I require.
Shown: value=40 unit=A
